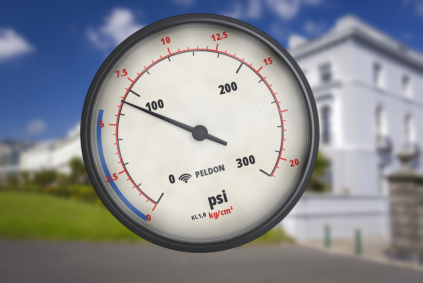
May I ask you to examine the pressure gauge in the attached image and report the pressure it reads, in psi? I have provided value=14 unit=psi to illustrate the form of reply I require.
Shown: value=90 unit=psi
